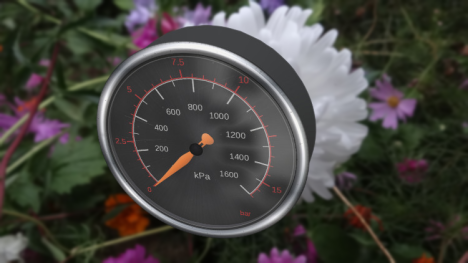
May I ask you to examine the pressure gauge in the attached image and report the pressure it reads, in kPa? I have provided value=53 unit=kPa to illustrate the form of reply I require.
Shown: value=0 unit=kPa
